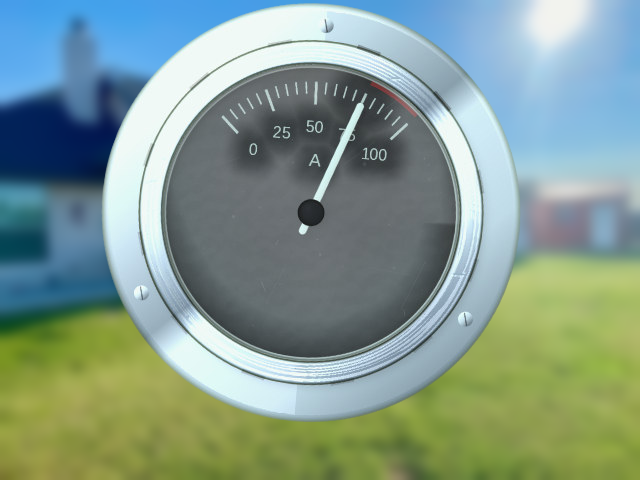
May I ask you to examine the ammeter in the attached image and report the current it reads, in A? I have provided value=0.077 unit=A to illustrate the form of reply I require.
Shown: value=75 unit=A
